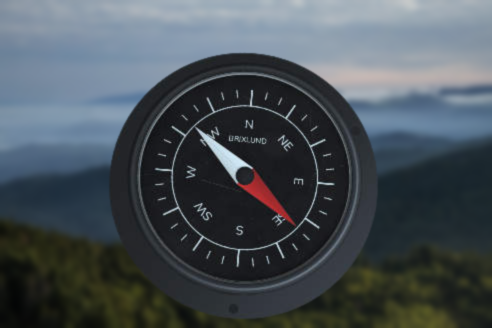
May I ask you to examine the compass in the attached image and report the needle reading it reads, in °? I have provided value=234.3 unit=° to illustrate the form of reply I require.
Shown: value=130 unit=°
